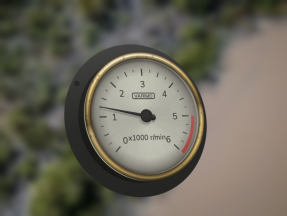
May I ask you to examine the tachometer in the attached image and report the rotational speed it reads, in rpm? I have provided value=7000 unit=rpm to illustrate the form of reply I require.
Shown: value=1250 unit=rpm
